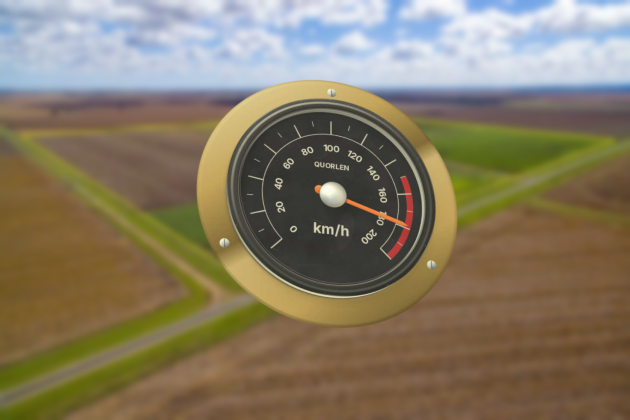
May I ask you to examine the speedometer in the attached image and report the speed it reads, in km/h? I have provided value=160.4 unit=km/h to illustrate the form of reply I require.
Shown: value=180 unit=km/h
